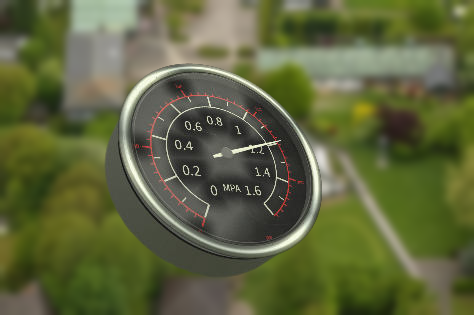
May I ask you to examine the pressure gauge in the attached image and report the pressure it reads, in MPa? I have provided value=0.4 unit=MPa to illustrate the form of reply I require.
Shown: value=1.2 unit=MPa
